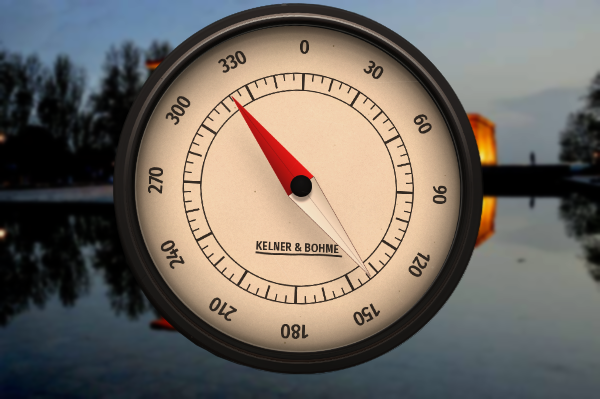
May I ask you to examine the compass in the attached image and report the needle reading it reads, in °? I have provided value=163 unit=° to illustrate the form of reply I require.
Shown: value=320 unit=°
